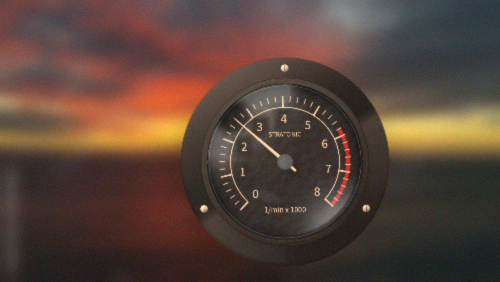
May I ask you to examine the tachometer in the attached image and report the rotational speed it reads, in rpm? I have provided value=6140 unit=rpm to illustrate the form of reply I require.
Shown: value=2600 unit=rpm
